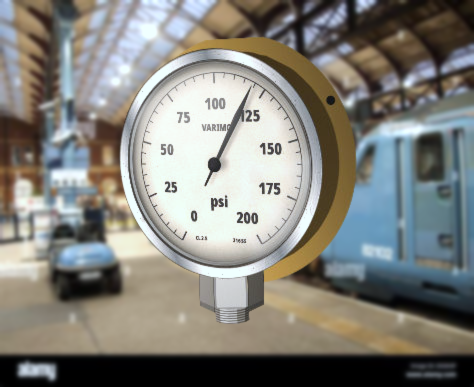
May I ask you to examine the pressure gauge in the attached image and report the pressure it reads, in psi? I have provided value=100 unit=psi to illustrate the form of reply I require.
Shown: value=120 unit=psi
